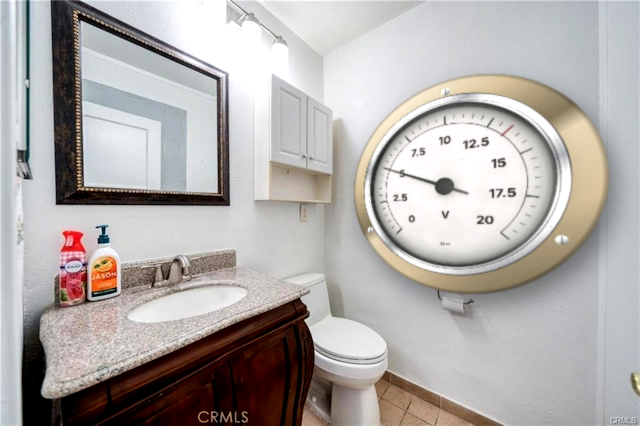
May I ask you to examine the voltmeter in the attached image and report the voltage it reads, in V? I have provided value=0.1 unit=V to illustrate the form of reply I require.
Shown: value=5 unit=V
